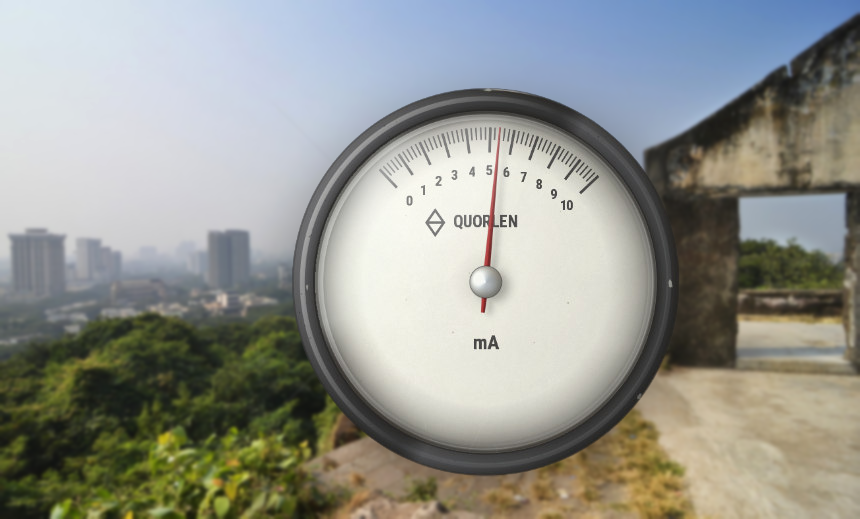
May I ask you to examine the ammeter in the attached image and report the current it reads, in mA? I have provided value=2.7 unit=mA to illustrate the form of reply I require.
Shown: value=5.4 unit=mA
